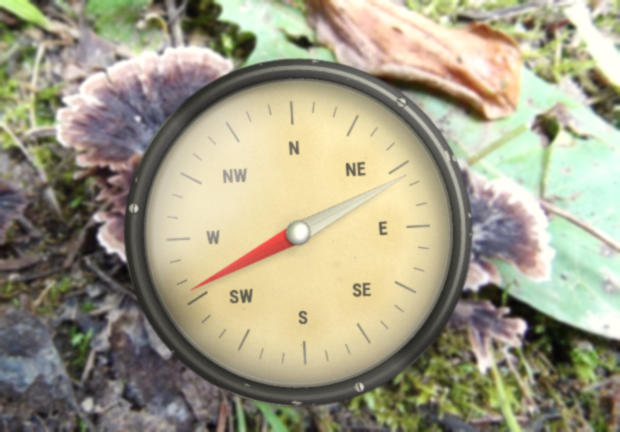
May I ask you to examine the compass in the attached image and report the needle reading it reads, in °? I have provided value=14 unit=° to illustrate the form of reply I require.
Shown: value=245 unit=°
